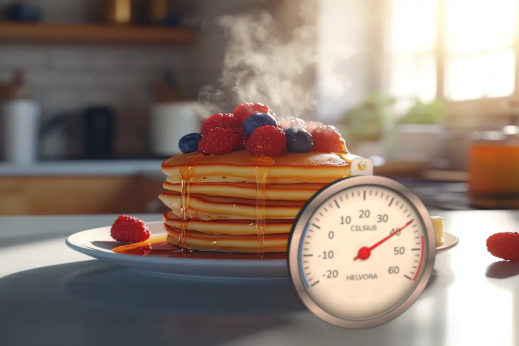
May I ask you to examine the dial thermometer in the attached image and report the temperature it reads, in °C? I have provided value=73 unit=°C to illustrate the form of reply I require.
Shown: value=40 unit=°C
